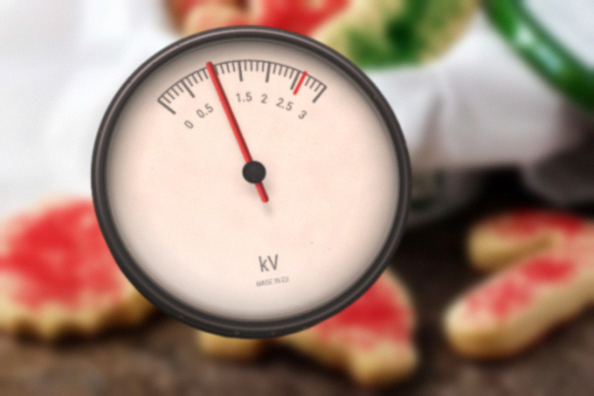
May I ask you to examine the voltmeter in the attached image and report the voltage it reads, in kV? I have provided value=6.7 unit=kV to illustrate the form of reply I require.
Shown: value=1 unit=kV
